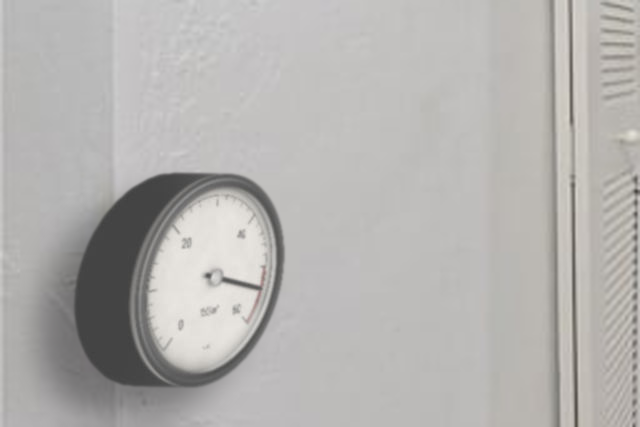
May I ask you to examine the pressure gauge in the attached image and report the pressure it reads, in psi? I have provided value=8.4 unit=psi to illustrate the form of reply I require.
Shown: value=54 unit=psi
